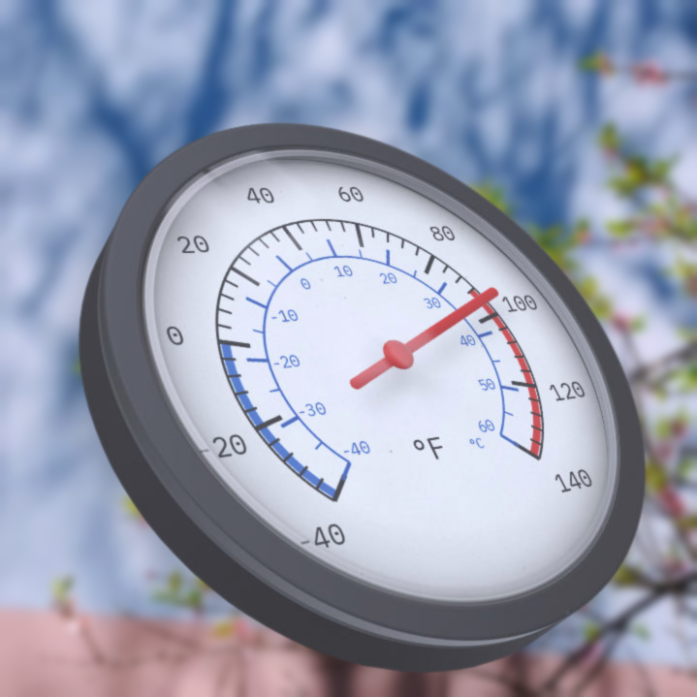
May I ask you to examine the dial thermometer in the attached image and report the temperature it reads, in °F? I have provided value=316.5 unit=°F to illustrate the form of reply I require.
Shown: value=96 unit=°F
